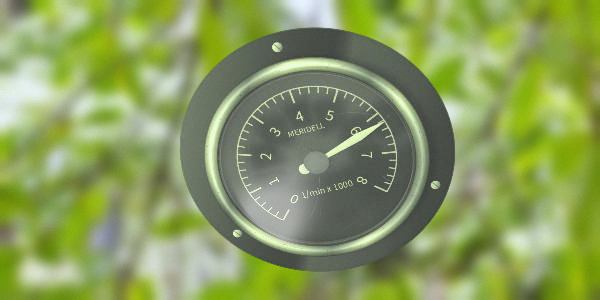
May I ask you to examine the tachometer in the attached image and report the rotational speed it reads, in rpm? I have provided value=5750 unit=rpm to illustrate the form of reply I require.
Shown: value=6200 unit=rpm
